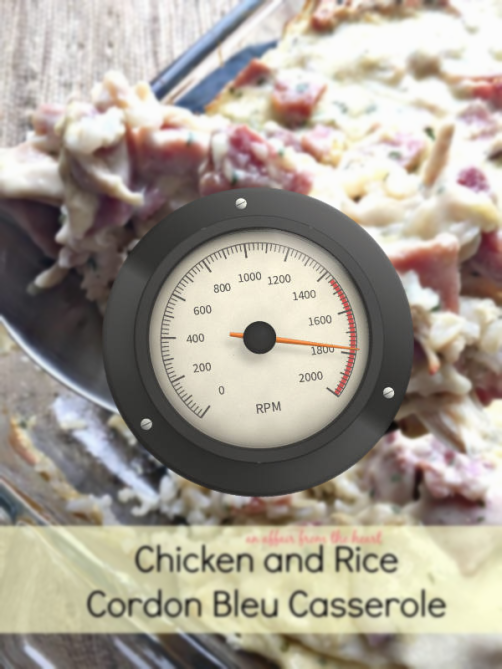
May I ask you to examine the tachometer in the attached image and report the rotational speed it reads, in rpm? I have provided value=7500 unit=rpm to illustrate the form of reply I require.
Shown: value=1780 unit=rpm
